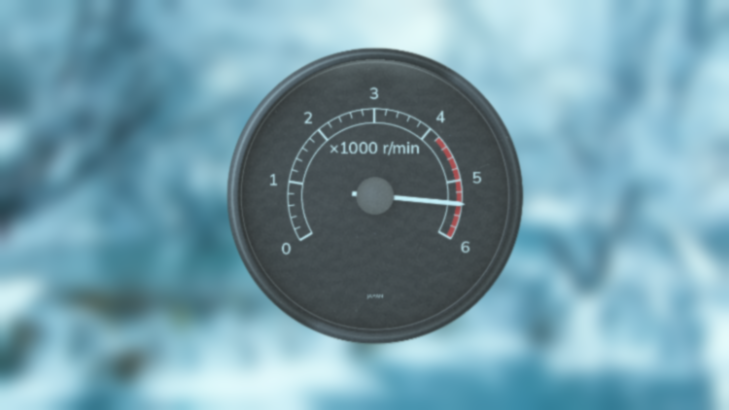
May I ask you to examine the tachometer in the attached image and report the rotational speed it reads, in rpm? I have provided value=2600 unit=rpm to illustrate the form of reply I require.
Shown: value=5400 unit=rpm
